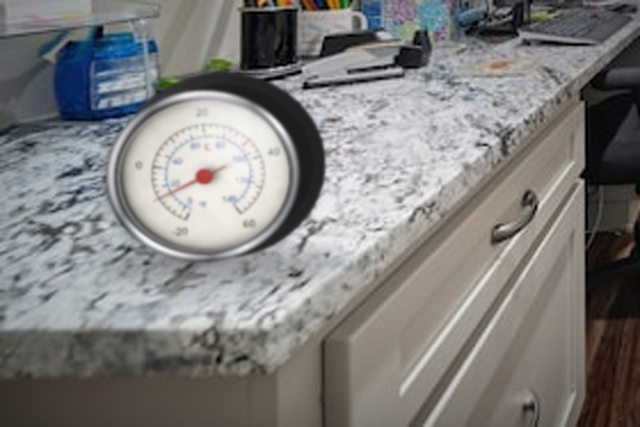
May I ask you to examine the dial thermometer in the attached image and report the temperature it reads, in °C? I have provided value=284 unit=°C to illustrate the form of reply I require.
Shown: value=-10 unit=°C
